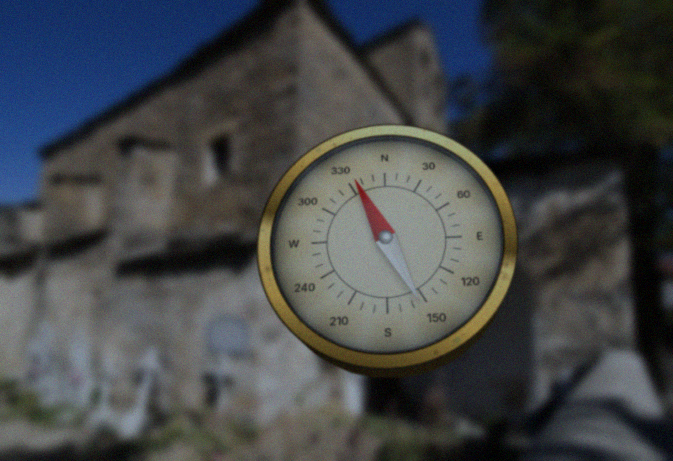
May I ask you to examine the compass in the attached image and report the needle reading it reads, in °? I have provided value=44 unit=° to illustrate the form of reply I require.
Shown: value=335 unit=°
